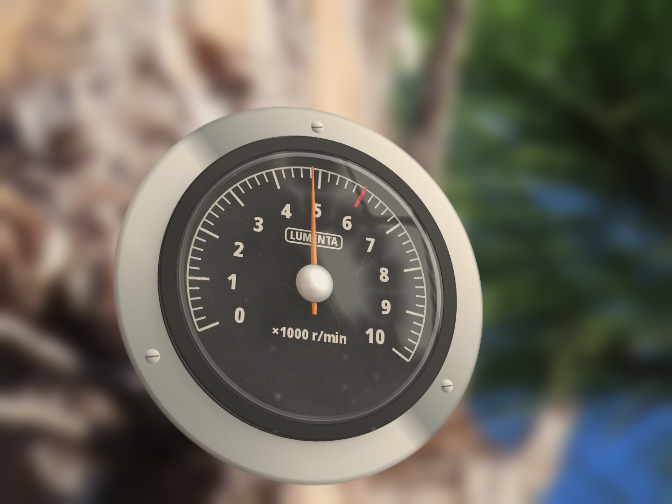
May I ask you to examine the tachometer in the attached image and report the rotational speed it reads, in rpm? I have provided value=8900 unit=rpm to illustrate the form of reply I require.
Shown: value=4800 unit=rpm
